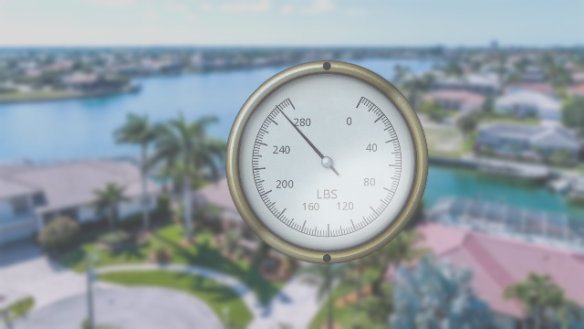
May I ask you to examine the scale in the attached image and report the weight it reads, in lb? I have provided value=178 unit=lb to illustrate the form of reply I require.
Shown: value=270 unit=lb
